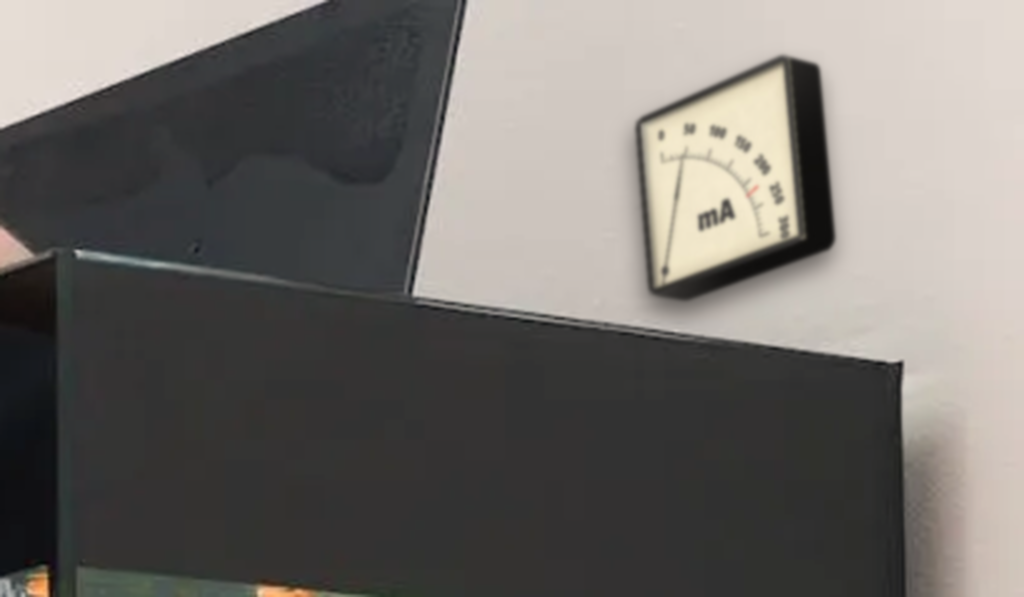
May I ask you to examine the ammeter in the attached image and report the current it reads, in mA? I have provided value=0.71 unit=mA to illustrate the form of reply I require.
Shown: value=50 unit=mA
